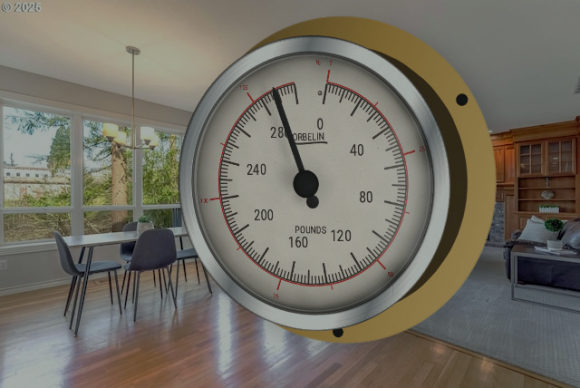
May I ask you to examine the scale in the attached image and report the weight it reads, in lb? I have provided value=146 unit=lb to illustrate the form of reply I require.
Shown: value=290 unit=lb
